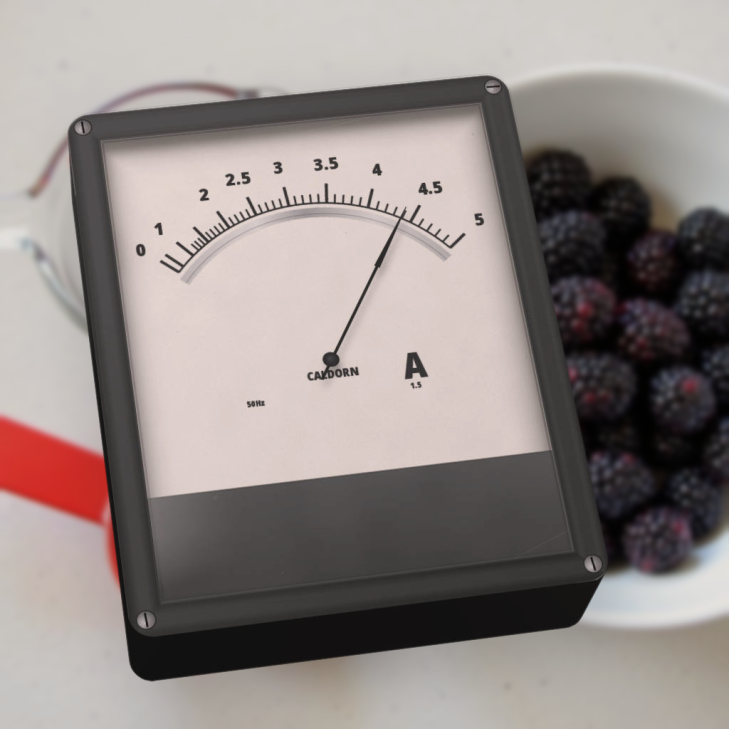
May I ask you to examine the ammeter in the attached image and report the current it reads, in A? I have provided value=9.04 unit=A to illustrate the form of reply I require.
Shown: value=4.4 unit=A
